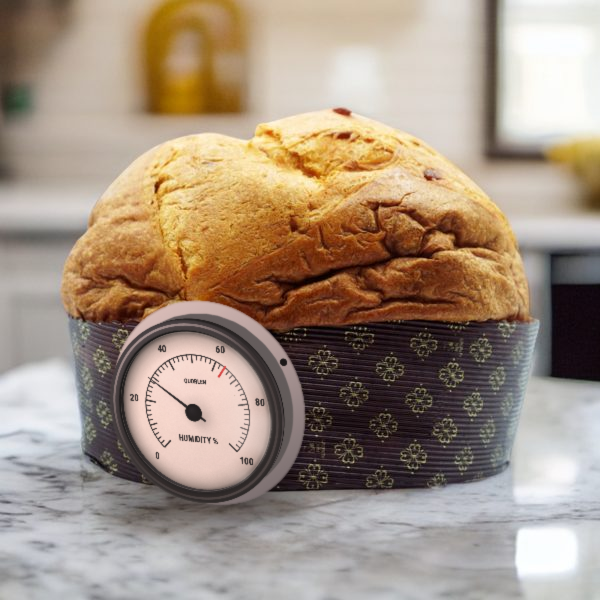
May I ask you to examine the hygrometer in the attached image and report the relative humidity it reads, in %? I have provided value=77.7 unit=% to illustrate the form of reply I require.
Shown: value=30 unit=%
